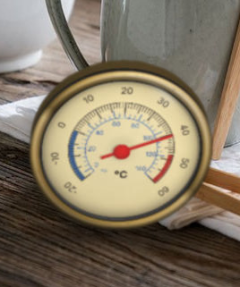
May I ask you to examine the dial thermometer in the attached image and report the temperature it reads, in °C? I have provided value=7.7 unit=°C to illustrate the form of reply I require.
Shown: value=40 unit=°C
